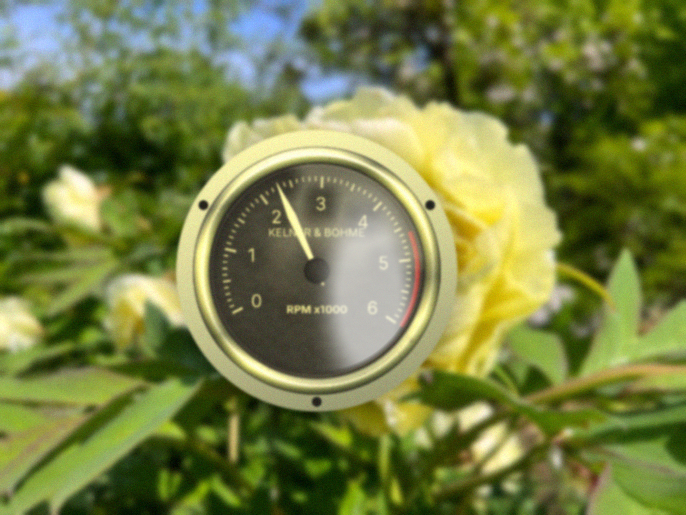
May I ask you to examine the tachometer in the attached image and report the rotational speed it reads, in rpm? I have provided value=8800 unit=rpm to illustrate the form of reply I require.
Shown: value=2300 unit=rpm
